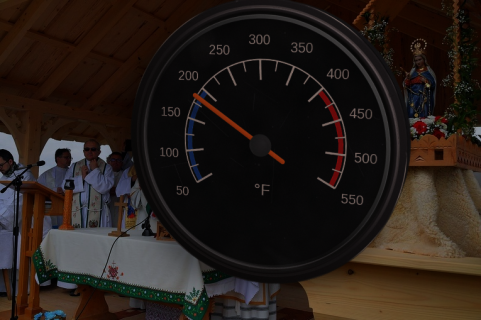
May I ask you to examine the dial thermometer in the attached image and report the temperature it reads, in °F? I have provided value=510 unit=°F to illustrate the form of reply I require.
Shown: value=187.5 unit=°F
